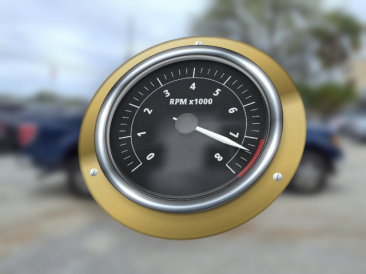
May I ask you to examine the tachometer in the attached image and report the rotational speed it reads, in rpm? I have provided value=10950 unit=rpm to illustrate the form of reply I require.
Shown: value=7400 unit=rpm
